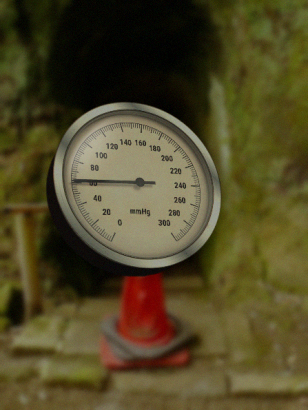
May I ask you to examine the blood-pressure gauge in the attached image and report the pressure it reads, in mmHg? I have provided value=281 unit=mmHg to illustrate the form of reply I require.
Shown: value=60 unit=mmHg
